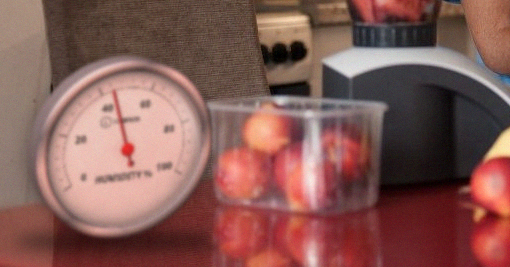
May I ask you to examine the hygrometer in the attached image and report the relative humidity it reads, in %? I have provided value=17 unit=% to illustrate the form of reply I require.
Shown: value=44 unit=%
